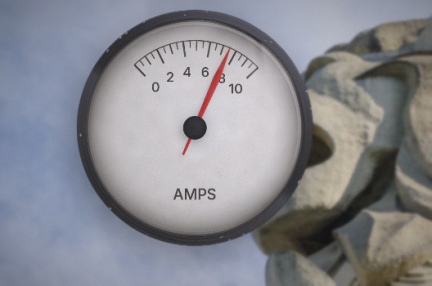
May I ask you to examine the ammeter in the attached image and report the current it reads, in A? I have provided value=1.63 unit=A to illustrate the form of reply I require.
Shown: value=7.5 unit=A
